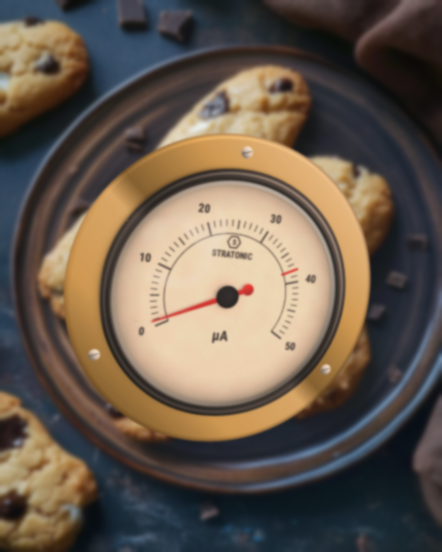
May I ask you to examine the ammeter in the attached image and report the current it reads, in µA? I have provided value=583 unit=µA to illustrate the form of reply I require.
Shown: value=1 unit=µA
